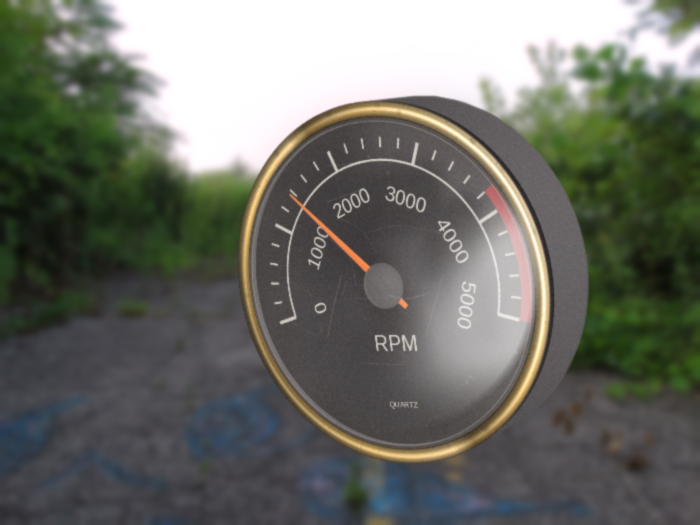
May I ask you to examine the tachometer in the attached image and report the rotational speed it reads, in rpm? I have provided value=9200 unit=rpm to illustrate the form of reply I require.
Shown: value=1400 unit=rpm
